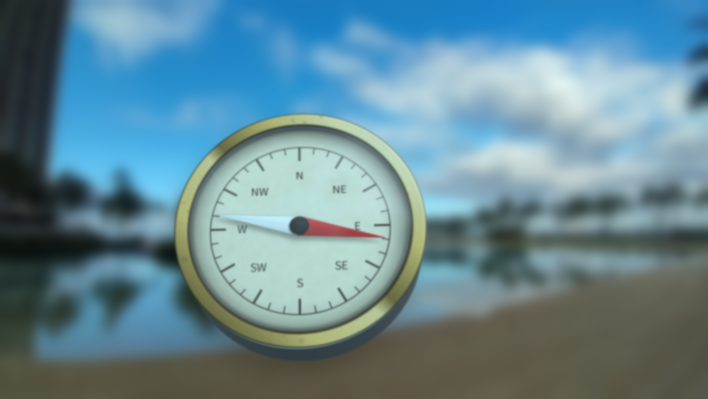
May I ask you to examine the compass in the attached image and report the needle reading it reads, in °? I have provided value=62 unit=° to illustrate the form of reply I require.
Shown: value=100 unit=°
